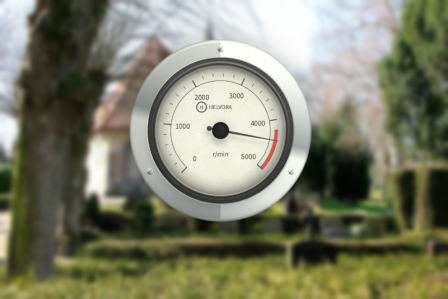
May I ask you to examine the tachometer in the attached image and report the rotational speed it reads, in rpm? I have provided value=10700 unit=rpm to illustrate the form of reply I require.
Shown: value=4400 unit=rpm
